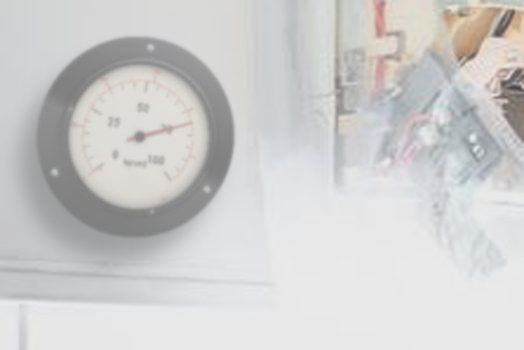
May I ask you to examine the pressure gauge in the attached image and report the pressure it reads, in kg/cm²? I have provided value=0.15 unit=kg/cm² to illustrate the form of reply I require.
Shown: value=75 unit=kg/cm²
